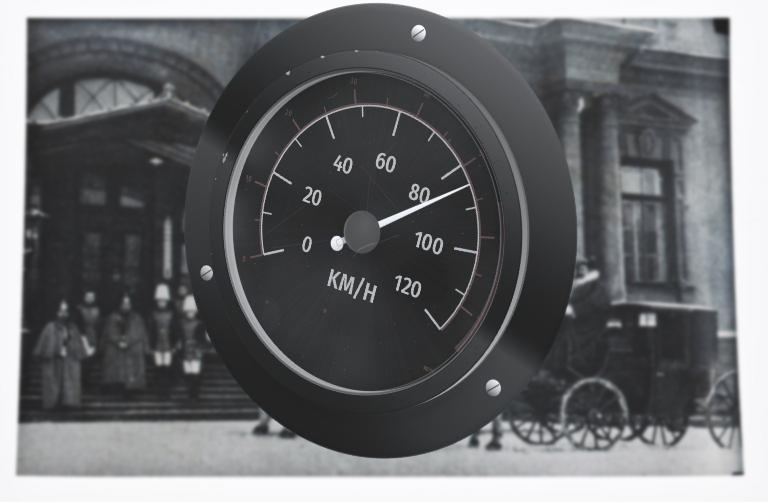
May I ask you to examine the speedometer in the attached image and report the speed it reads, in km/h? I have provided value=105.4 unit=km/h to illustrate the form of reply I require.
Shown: value=85 unit=km/h
